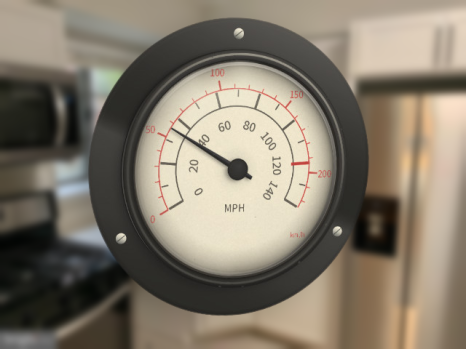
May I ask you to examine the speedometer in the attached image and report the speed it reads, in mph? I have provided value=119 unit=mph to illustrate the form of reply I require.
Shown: value=35 unit=mph
